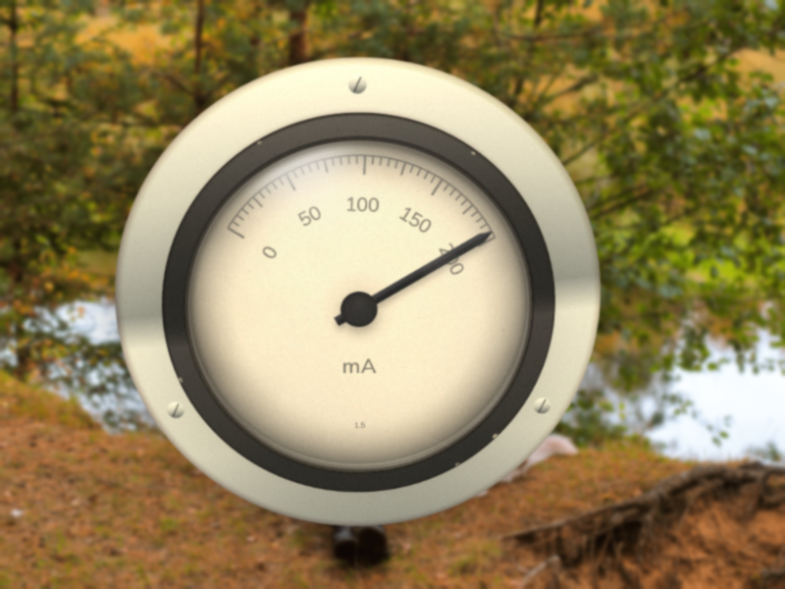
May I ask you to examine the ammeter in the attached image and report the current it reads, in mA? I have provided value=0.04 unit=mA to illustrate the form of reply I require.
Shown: value=195 unit=mA
